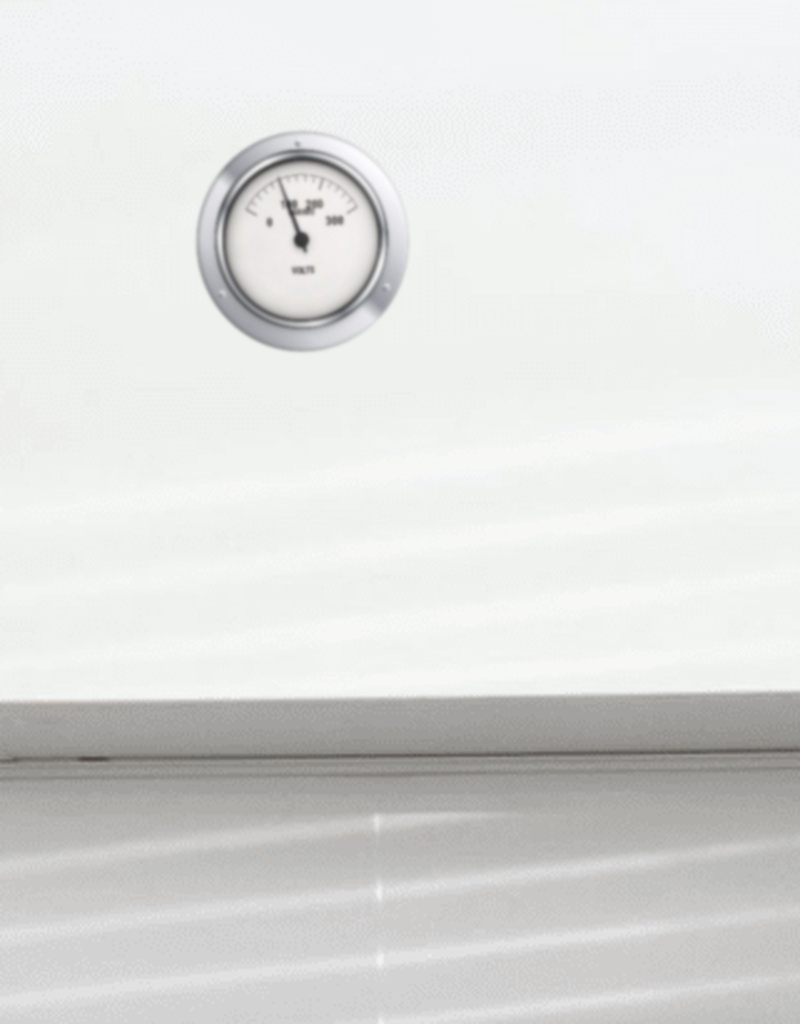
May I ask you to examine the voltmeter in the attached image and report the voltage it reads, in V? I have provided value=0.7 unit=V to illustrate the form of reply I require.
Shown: value=100 unit=V
